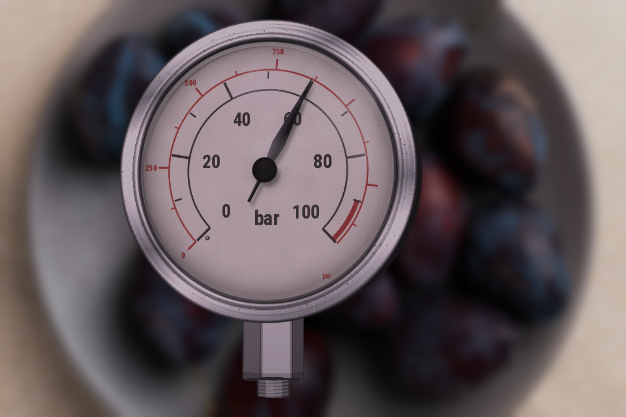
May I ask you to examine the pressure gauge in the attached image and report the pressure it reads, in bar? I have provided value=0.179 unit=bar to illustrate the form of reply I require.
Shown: value=60 unit=bar
